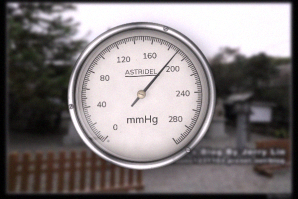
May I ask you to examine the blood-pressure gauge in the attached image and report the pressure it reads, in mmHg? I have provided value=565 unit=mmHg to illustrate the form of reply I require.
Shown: value=190 unit=mmHg
